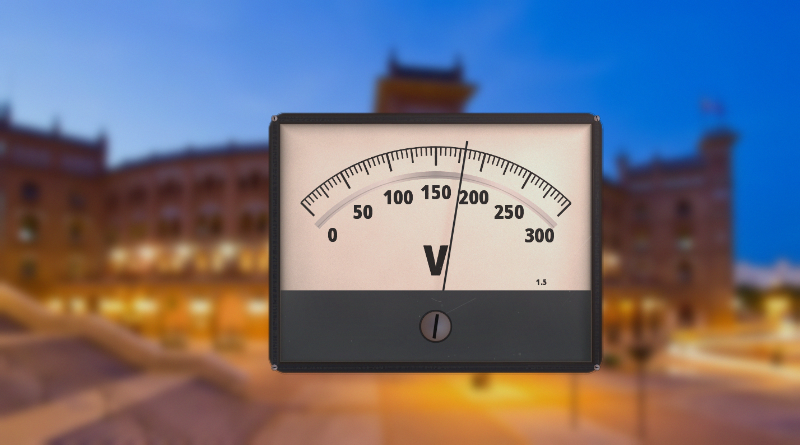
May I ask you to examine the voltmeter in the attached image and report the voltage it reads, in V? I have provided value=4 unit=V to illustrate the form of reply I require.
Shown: value=180 unit=V
